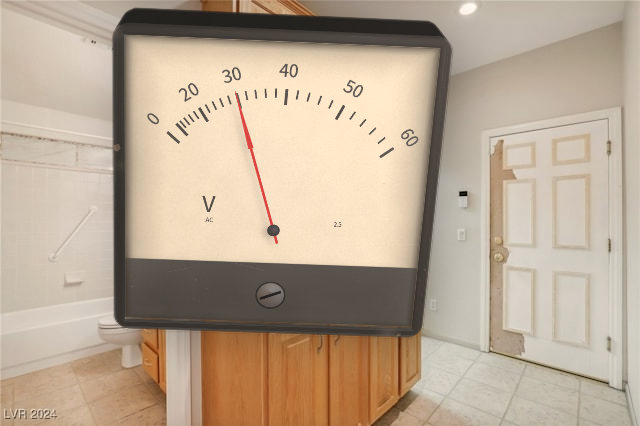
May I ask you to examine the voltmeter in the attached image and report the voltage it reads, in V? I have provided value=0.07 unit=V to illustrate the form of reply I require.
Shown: value=30 unit=V
